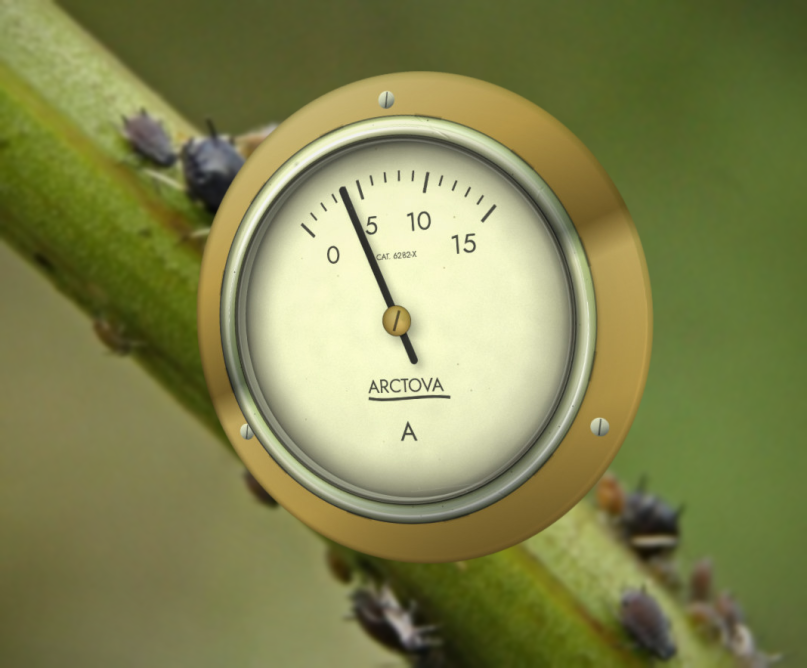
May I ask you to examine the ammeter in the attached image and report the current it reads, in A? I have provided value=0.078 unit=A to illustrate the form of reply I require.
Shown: value=4 unit=A
